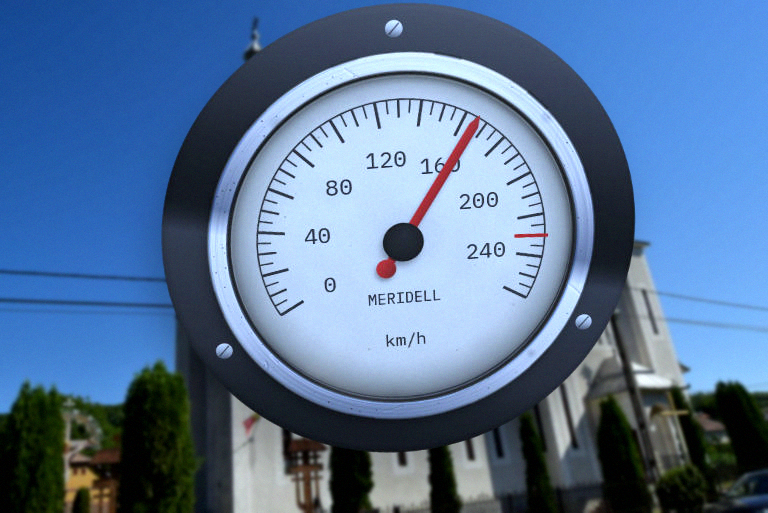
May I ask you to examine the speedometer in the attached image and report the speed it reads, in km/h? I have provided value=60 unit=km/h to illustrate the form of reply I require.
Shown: value=165 unit=km/h
